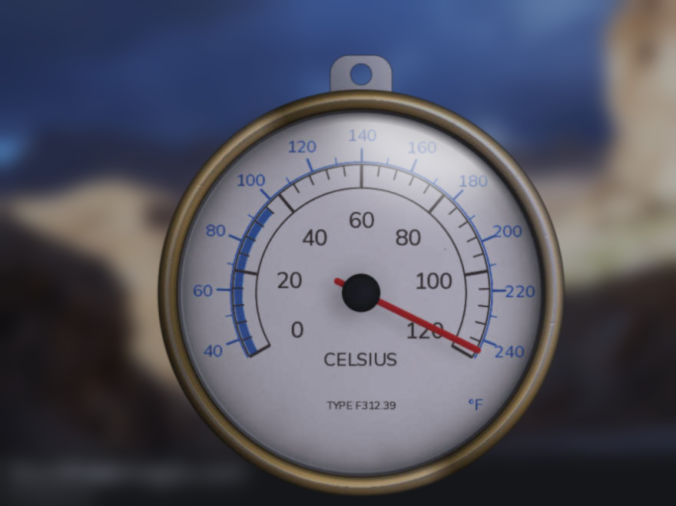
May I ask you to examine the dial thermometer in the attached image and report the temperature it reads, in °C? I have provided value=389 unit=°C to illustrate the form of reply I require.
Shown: value=118 unit=°C
